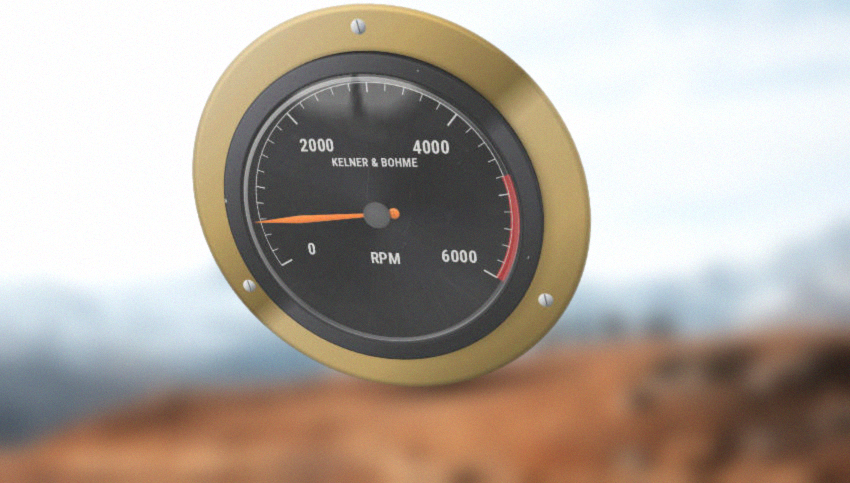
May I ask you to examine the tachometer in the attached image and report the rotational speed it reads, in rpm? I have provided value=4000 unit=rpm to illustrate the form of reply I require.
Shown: value=600 unit=rpm
